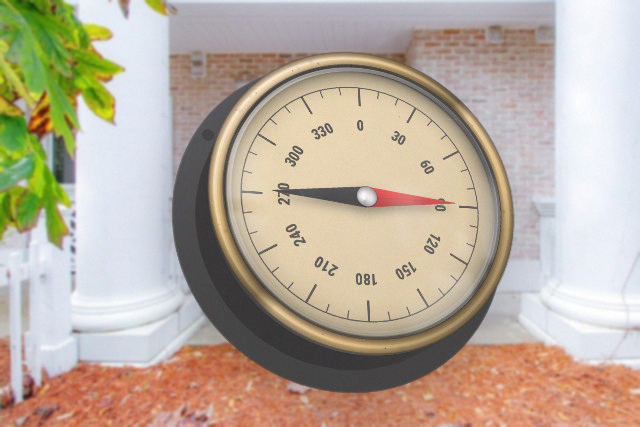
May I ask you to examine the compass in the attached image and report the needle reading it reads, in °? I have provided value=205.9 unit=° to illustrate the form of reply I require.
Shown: value=90 unit=°
